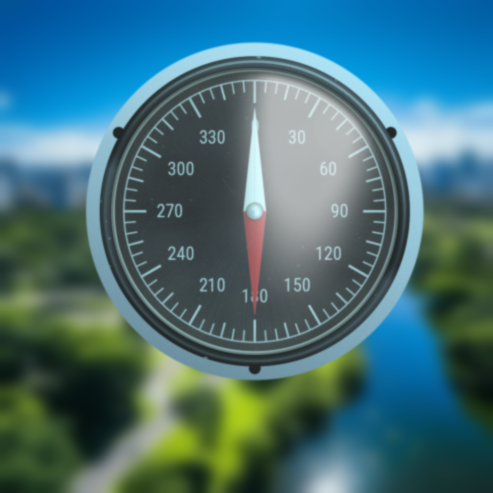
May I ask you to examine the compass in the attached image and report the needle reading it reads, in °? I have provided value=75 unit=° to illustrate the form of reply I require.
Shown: value=180 unit=°
